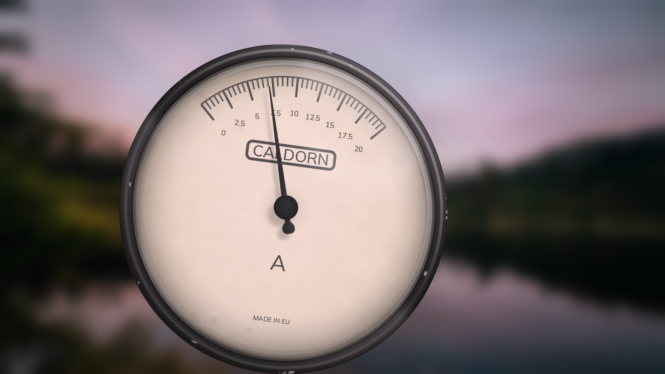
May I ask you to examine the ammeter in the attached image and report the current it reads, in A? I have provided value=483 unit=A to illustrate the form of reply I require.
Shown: value=7 unit=A
